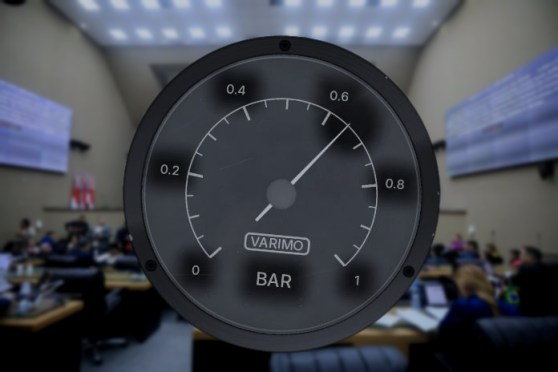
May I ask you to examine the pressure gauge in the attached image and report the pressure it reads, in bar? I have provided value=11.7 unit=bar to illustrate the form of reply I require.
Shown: value=0.65 unit=bar
